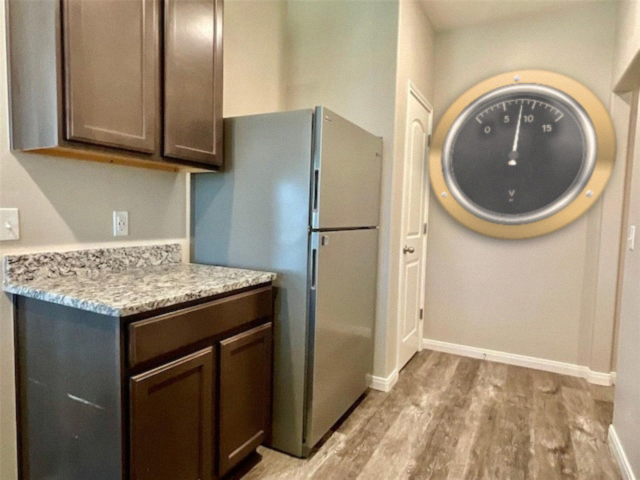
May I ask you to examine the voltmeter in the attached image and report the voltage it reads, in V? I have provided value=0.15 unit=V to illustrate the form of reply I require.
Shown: value=8 unit=V
